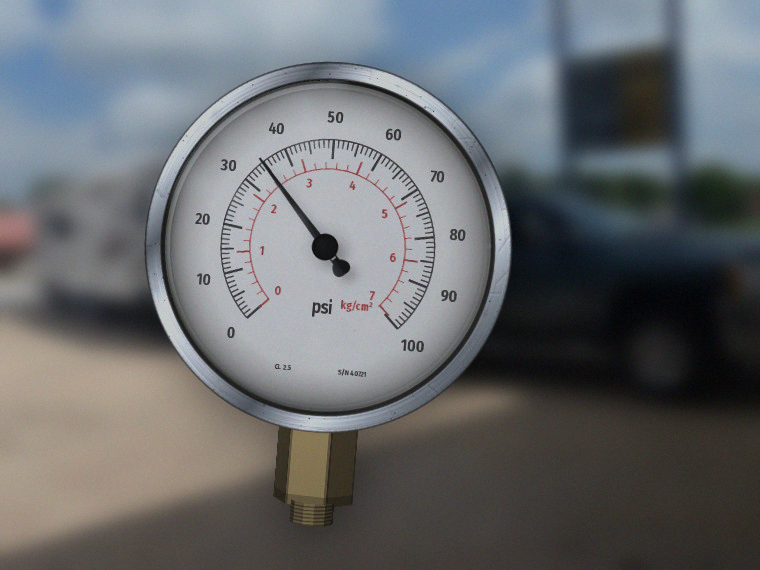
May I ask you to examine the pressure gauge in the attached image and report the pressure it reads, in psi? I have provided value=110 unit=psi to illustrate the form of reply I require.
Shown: value=35 unit=psi
